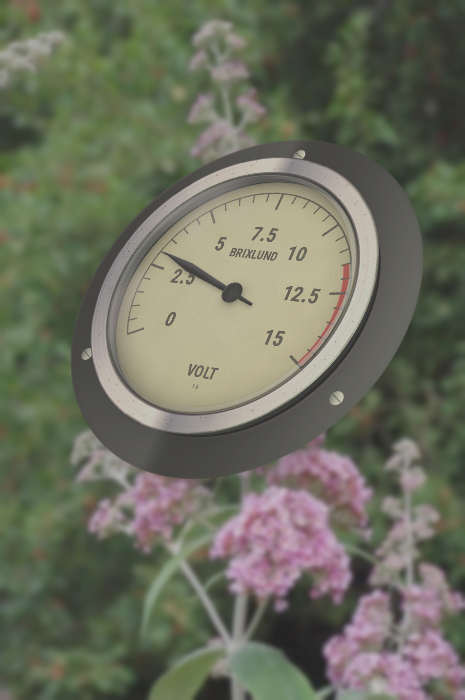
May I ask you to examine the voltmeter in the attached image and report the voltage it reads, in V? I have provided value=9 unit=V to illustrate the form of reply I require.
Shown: value=3 unit=V
